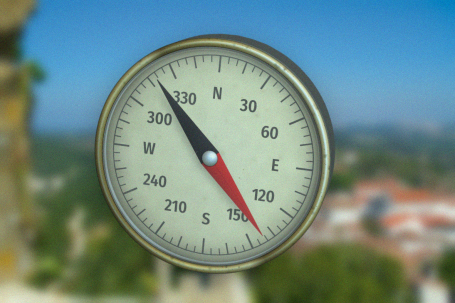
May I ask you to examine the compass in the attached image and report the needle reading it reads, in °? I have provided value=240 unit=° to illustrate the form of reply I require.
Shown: value=140 unit=°
